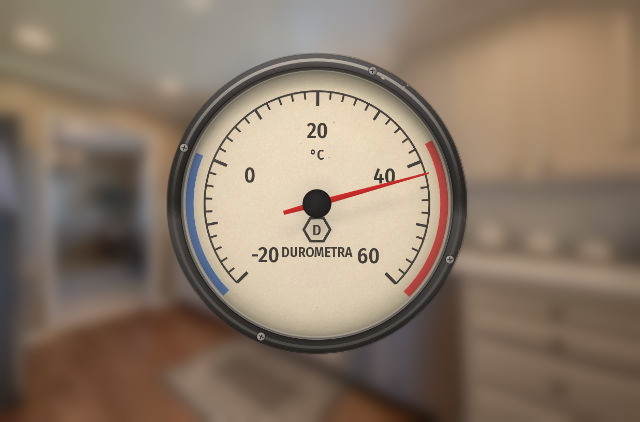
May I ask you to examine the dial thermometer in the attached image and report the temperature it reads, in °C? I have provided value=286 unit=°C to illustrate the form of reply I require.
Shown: value=42 unit=°C
